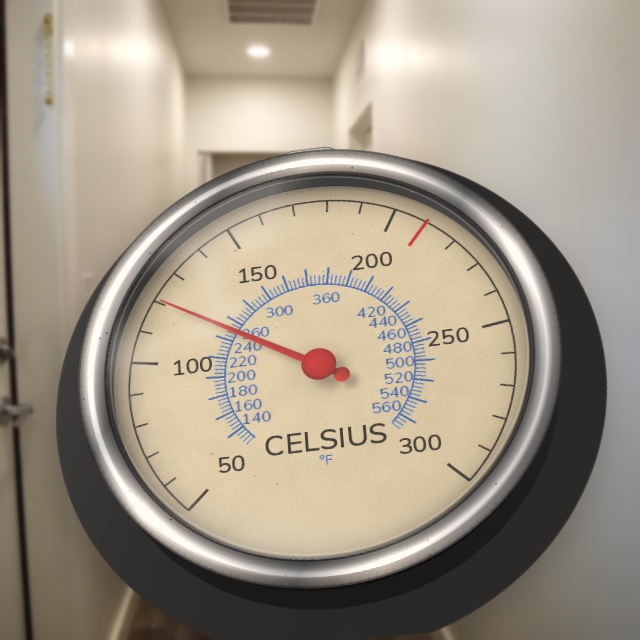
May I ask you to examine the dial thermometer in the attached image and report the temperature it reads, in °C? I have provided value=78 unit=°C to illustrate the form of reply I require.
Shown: value=120 unit=°C
